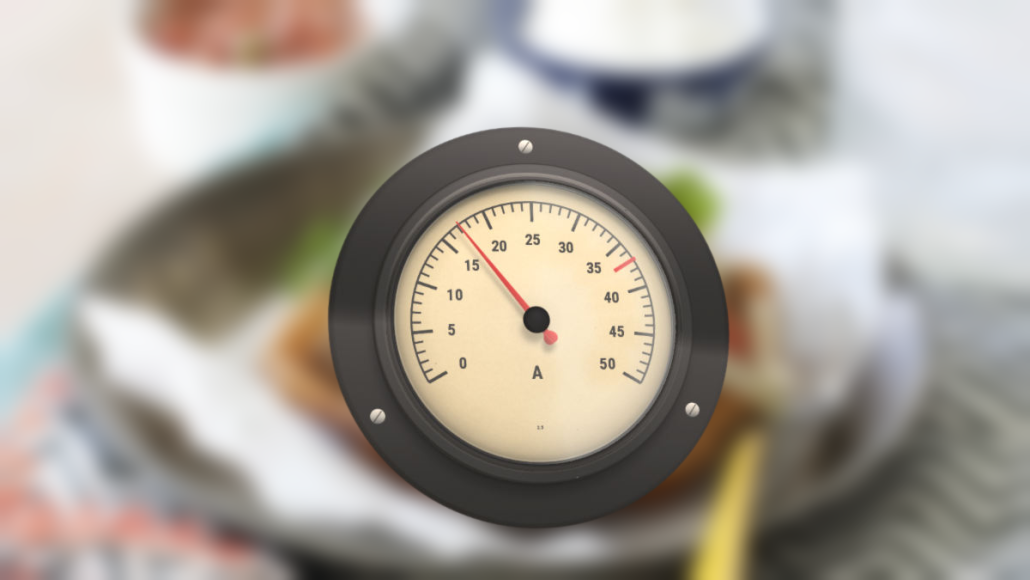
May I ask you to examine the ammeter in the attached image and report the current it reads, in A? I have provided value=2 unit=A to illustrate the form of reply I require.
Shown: value=17 unit=A
